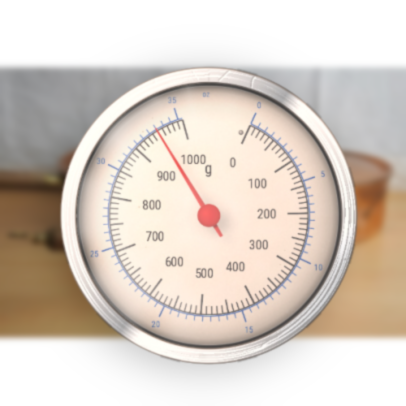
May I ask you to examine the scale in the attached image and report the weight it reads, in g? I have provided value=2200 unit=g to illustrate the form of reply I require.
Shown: value=950 unit=g
